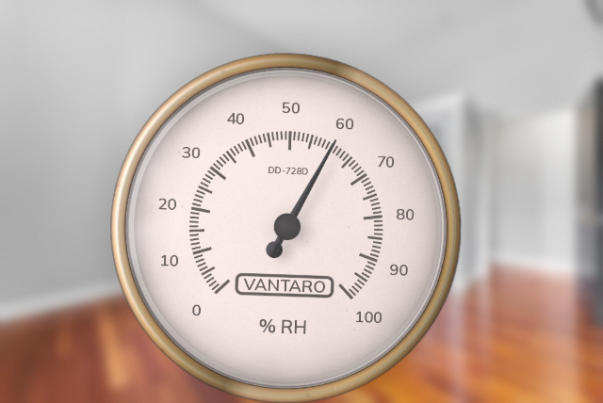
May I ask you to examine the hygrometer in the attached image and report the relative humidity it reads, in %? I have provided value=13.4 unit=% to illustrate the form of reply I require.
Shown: value=60 unit=%
